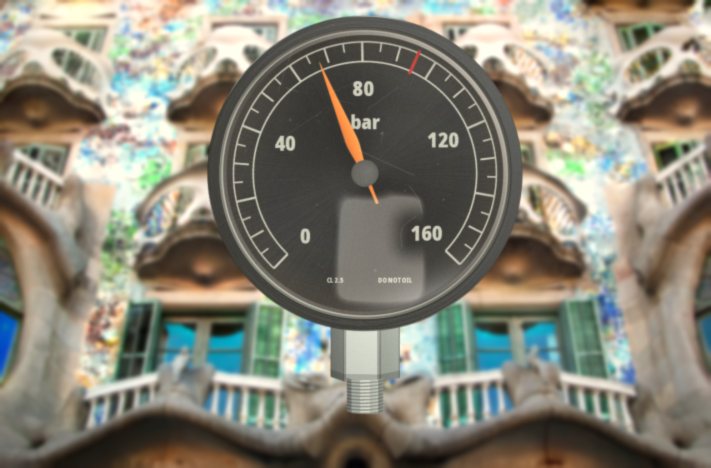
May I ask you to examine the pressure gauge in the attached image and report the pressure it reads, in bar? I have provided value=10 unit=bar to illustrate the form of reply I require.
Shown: value=67.5 unit=bar
